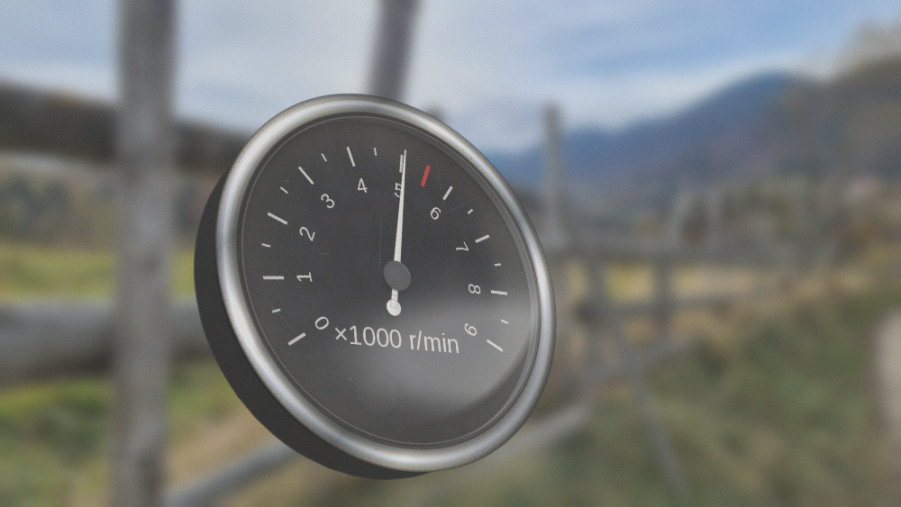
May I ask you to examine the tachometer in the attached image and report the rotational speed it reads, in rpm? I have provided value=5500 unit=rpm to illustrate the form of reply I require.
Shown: value=5000 unit=rpm
